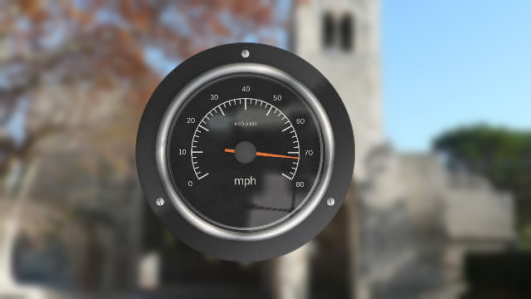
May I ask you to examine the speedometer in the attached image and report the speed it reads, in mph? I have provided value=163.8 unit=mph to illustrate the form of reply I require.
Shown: value=72 unit=mph
